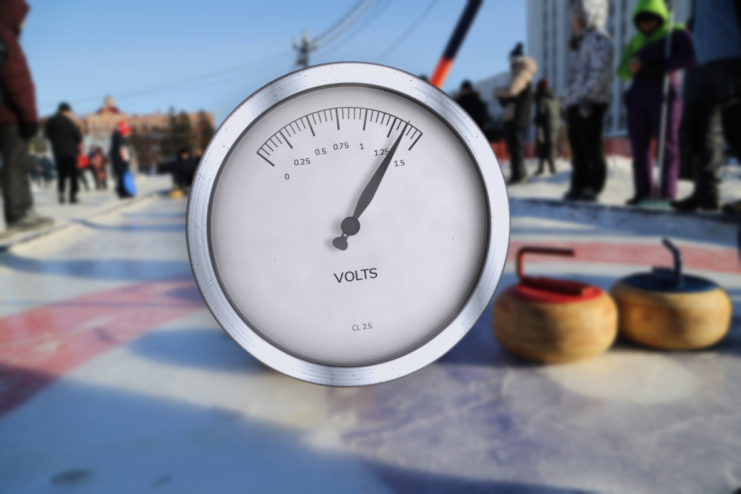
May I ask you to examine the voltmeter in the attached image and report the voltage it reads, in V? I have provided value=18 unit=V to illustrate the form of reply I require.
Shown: value=1.35 unit=V
